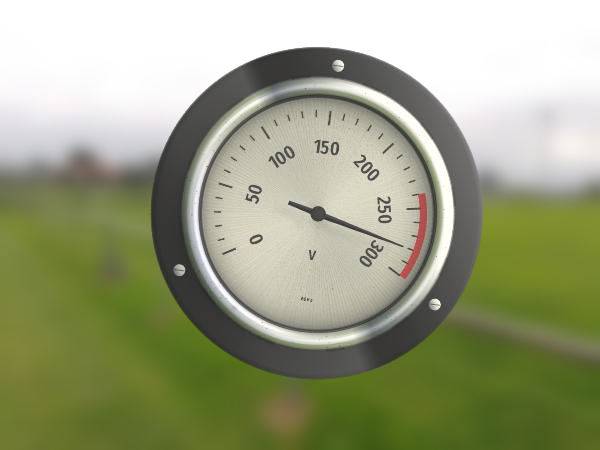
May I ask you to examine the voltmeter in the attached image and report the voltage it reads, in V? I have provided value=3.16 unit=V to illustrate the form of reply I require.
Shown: value=280 unit=V
